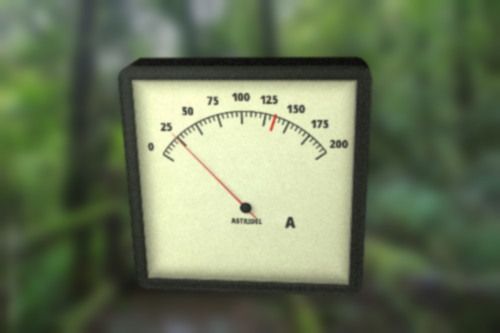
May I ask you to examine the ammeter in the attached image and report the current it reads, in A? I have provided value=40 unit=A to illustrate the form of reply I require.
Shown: value=25 unit=A
